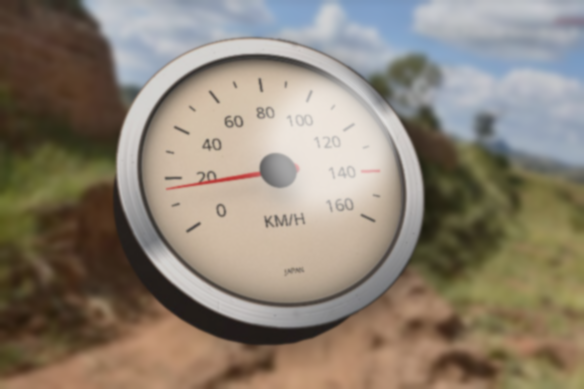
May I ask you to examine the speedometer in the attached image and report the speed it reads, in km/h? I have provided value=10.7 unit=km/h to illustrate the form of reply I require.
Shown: value=15 unit=km/h
